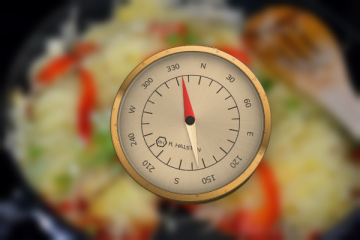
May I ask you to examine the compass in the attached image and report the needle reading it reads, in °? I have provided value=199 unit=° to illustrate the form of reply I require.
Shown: value=337.5 unit=°
